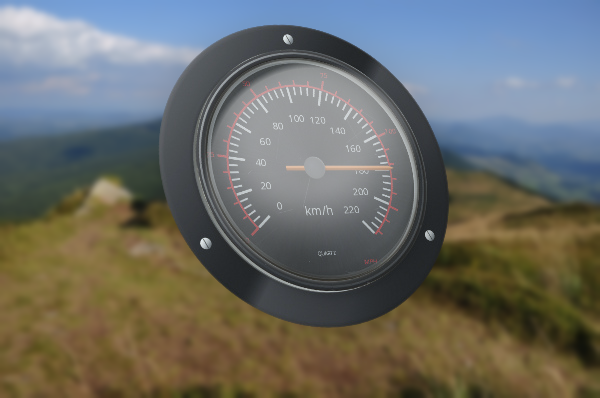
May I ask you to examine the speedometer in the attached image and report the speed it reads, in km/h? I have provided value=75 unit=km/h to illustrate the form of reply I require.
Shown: value=180 unit=km/h
